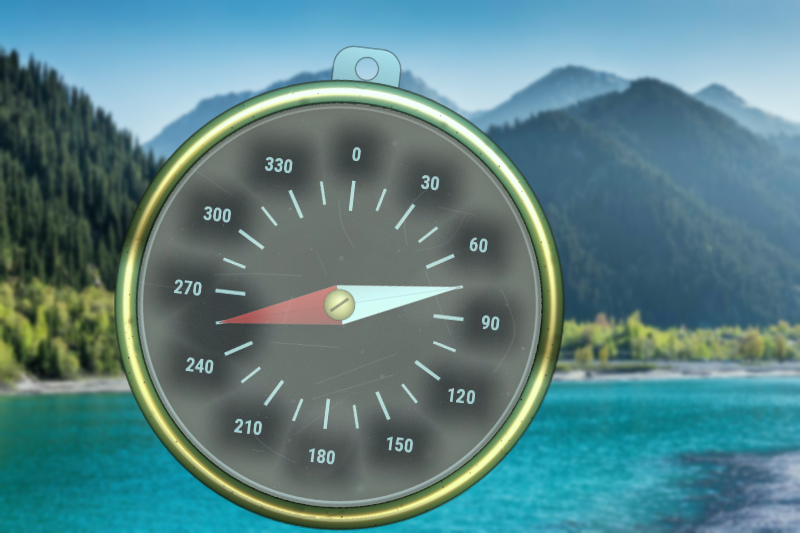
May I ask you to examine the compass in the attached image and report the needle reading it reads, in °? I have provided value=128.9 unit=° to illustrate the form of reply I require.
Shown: value=255 unit=°
